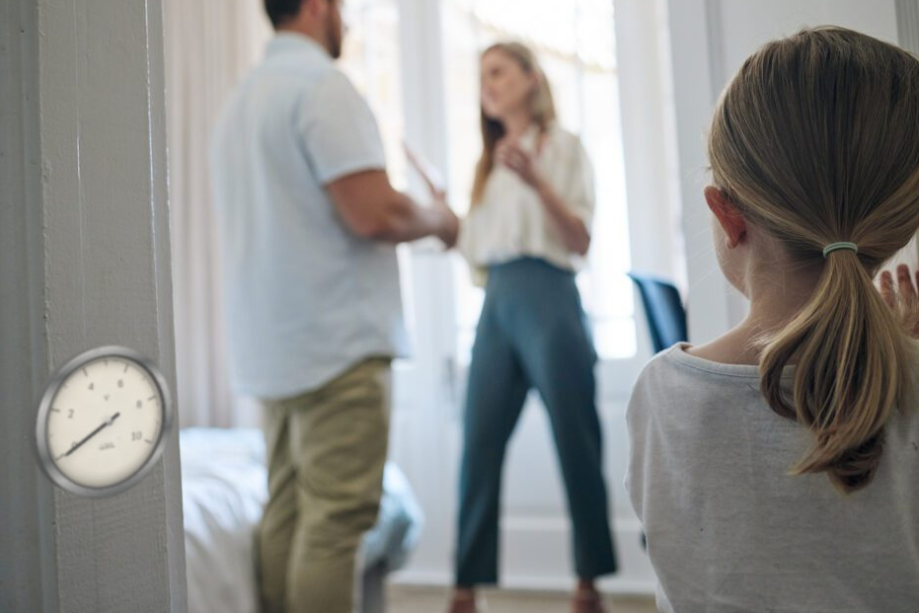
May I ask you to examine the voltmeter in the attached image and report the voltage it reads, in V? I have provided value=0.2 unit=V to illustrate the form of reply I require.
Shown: value=0 unit=V
